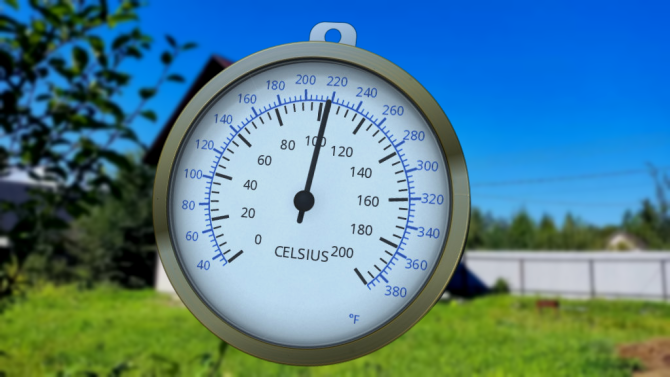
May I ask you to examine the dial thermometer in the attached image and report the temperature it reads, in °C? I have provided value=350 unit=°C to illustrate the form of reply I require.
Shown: value=104 unit=°C
